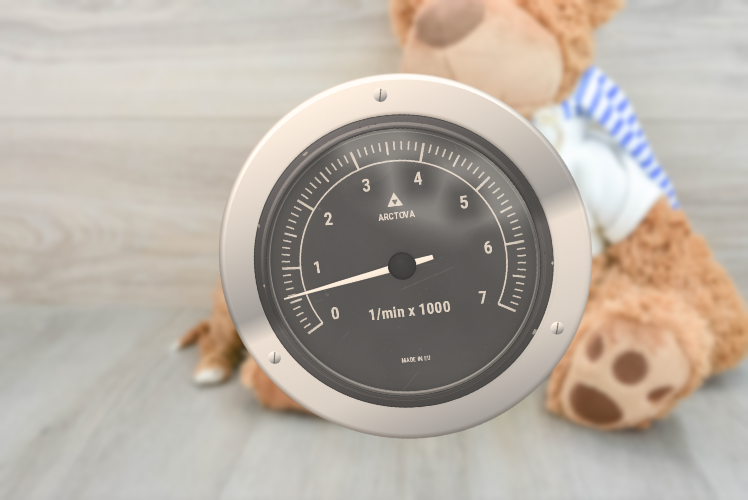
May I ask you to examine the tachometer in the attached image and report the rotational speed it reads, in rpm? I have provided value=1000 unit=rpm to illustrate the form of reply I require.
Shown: value=600 unit=rpm
